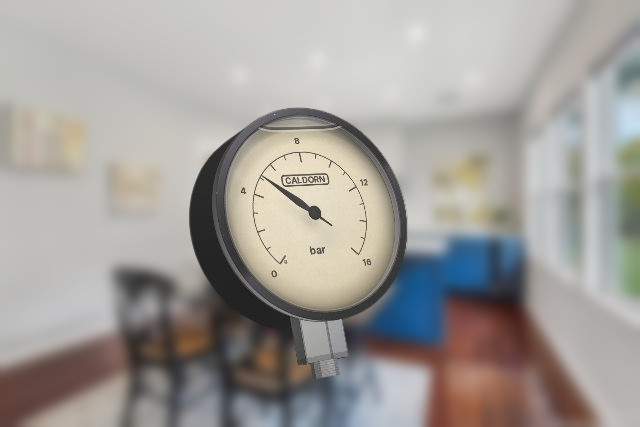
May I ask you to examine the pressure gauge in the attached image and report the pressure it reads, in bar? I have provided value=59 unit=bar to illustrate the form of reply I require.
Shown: value=5 unit=bar
